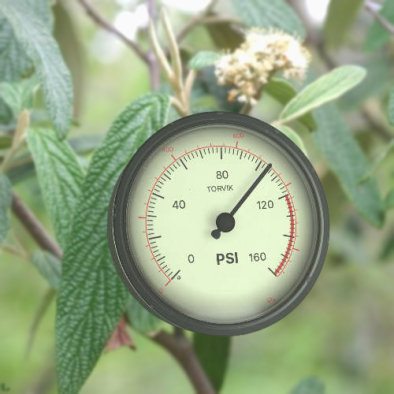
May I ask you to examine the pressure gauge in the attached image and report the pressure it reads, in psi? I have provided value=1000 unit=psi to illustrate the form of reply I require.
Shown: value=104 unit=psi
